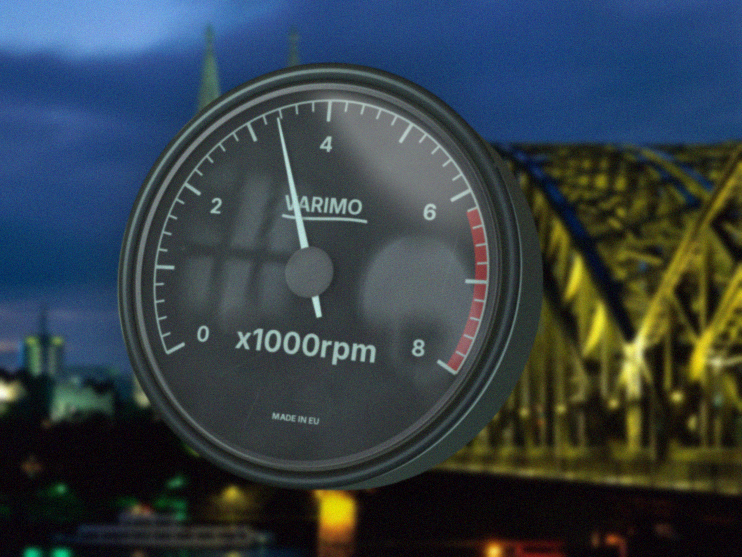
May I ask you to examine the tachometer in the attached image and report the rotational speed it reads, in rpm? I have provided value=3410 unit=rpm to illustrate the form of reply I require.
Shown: value=3400 unit=rpm
